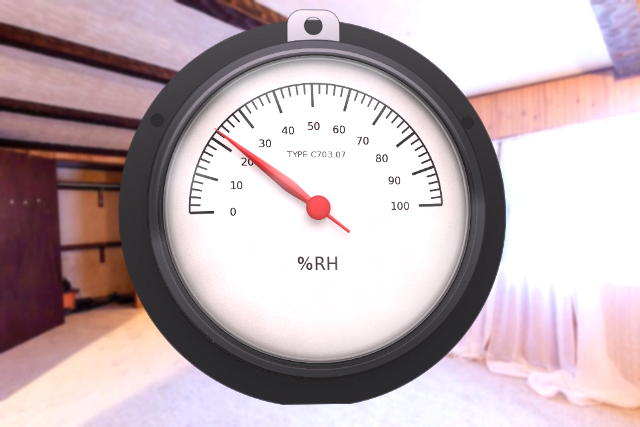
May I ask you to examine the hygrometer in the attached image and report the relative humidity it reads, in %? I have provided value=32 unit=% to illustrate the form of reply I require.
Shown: value=22 unit=%
